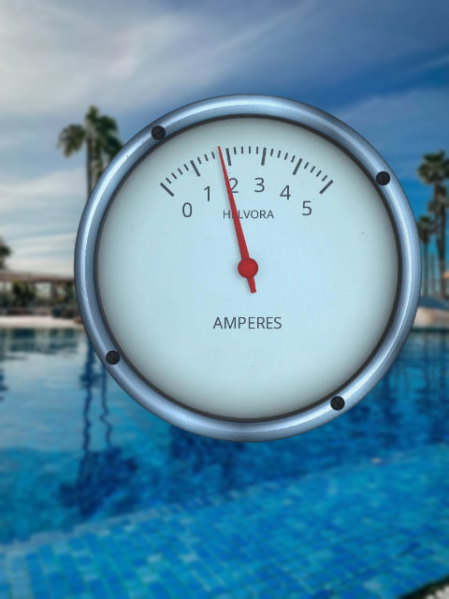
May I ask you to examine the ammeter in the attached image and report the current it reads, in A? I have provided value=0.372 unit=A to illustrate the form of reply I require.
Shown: value=1.8 unit=A
